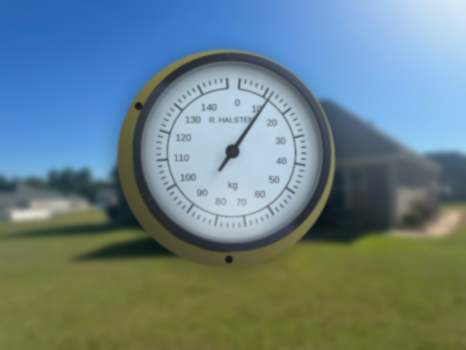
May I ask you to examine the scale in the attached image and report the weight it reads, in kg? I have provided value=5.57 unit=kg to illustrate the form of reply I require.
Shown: value=12 unit=kg
